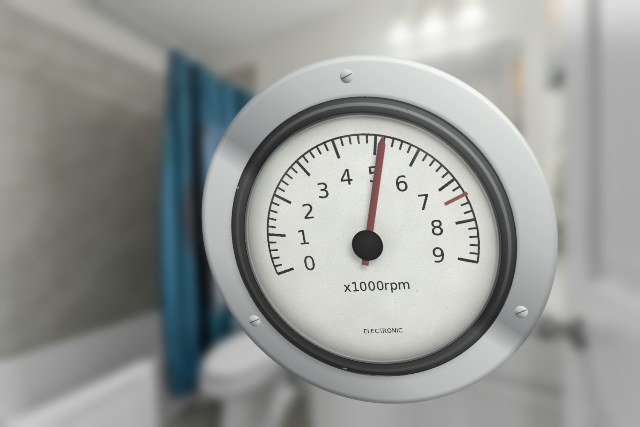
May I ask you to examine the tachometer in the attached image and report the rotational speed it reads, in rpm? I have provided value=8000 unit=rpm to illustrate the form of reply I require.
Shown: value=5200 unit=rpm
